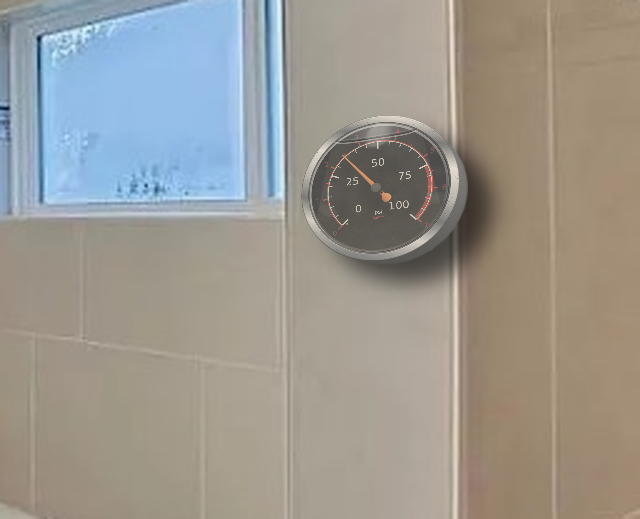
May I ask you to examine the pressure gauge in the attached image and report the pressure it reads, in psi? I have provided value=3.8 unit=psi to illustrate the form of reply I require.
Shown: value=35 unit=psi
